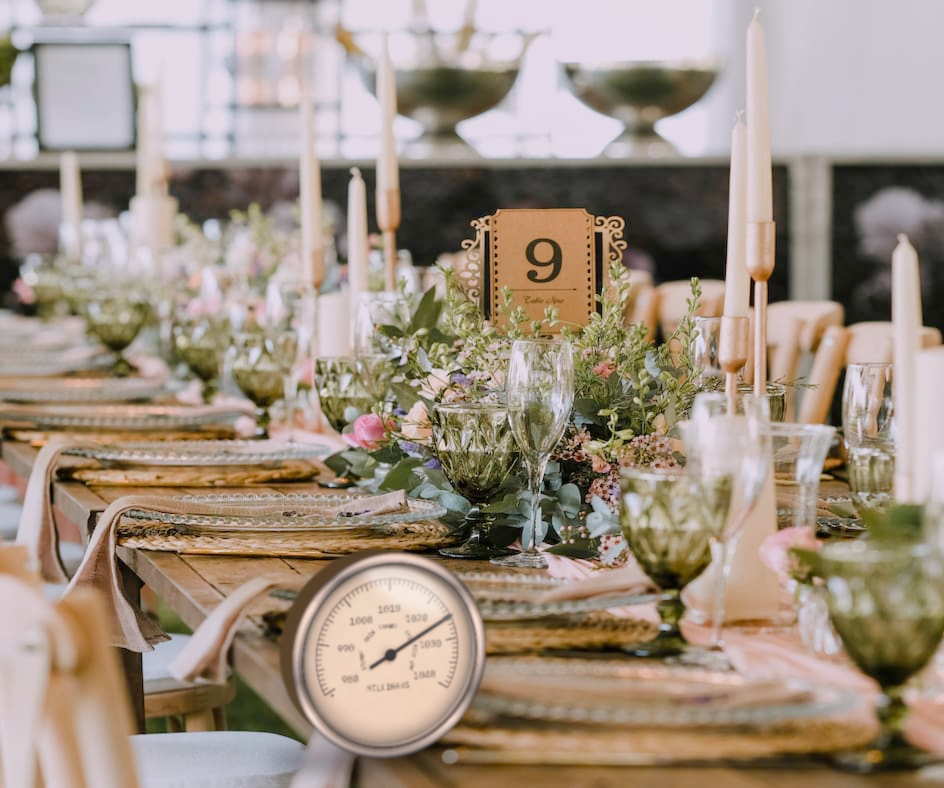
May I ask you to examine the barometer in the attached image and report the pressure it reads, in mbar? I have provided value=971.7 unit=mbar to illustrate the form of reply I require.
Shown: value=1025 unit=mbar
